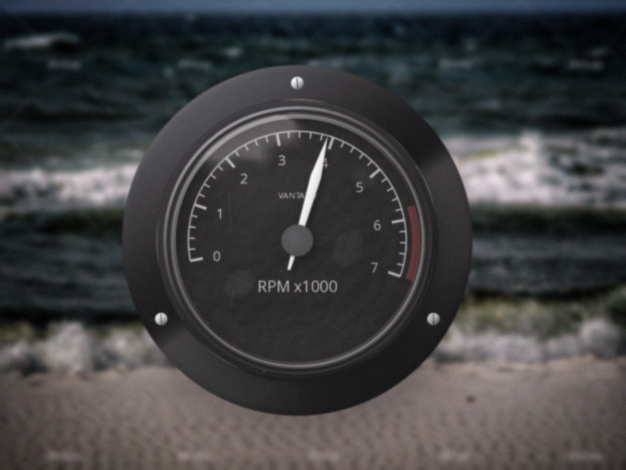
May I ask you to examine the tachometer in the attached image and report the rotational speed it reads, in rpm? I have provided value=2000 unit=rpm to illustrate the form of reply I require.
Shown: value=3900 unit=rpm
